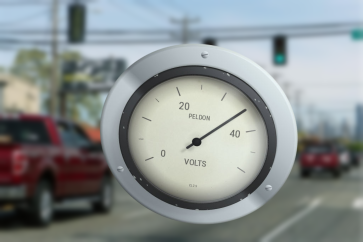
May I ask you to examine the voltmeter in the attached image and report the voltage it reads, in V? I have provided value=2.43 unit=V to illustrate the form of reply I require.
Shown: value=35 unit=V
